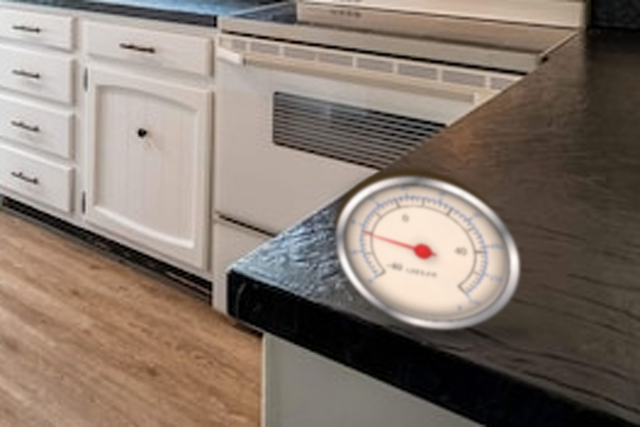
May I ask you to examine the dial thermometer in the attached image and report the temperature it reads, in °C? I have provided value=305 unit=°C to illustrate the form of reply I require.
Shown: value=-20 unit=°C
